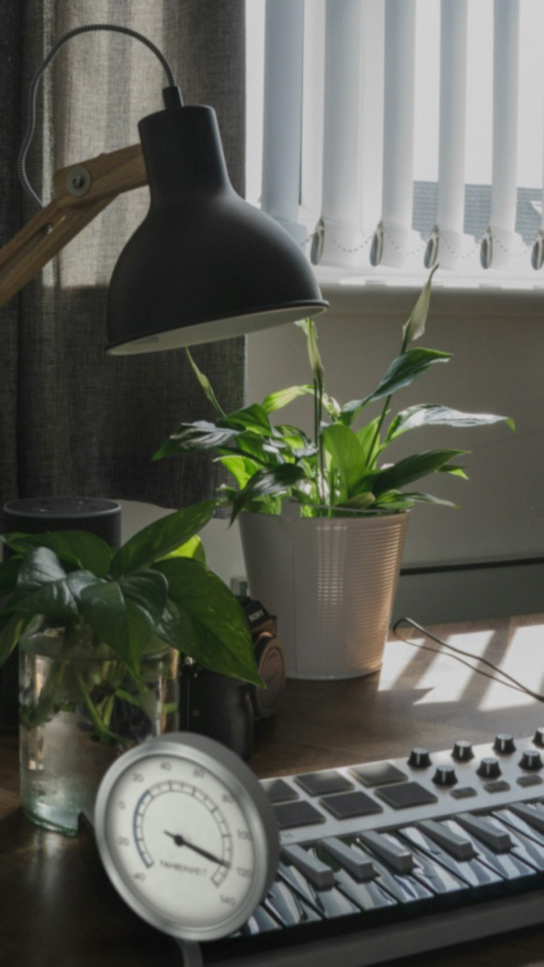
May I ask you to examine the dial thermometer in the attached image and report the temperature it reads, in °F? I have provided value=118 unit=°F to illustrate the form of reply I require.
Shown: value=120 unit=°F
